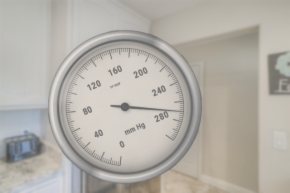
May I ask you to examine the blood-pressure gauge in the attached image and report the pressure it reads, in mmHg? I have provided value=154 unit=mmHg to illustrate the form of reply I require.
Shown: value=270 unit=mmHg
